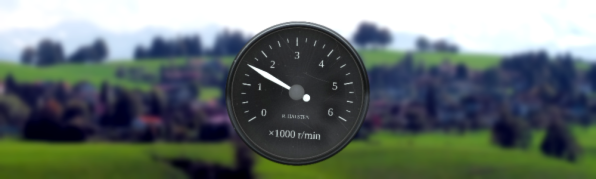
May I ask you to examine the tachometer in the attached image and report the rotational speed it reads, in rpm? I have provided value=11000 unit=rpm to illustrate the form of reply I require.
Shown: value=1500 unit=rpm
